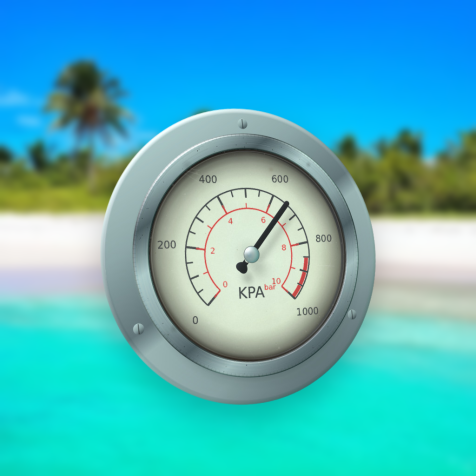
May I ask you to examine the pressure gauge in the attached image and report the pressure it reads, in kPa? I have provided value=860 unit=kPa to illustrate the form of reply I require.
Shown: value=650 unit=kPa
